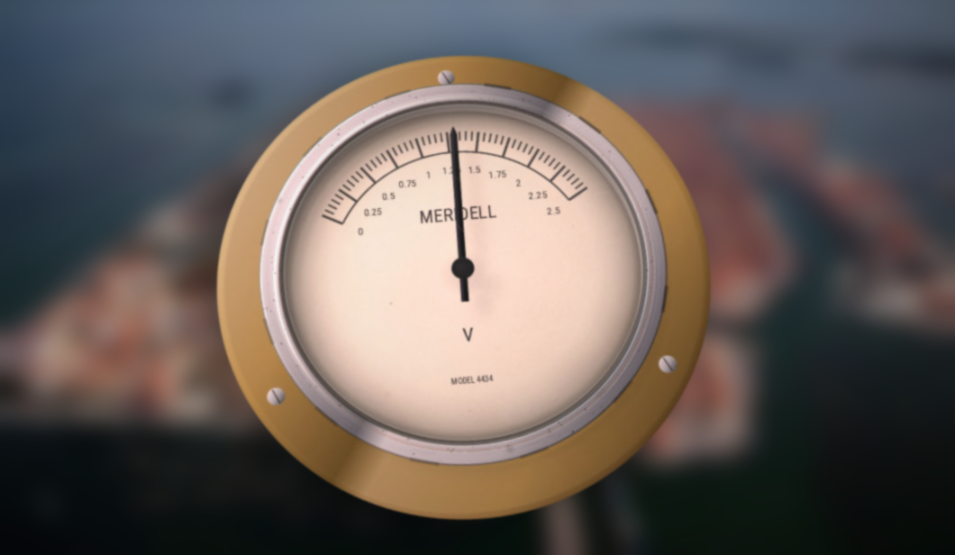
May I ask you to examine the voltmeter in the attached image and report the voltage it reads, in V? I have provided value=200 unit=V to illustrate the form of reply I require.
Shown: value=1.3 unit=V
